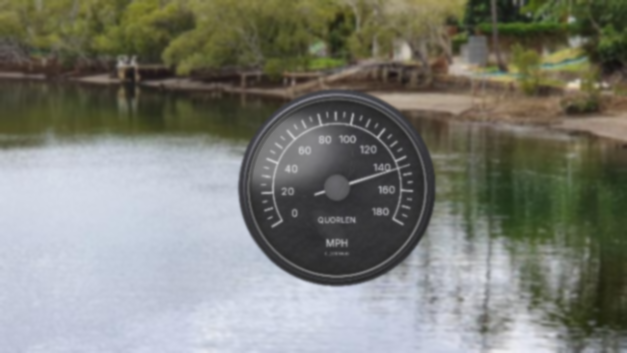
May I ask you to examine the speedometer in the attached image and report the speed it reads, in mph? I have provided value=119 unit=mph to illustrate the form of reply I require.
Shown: value=145 unit=mph
